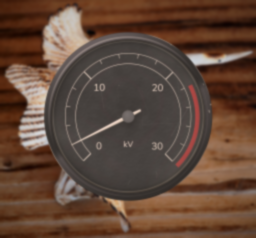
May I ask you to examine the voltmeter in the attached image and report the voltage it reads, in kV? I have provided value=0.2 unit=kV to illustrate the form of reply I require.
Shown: value=2 unit=kV
